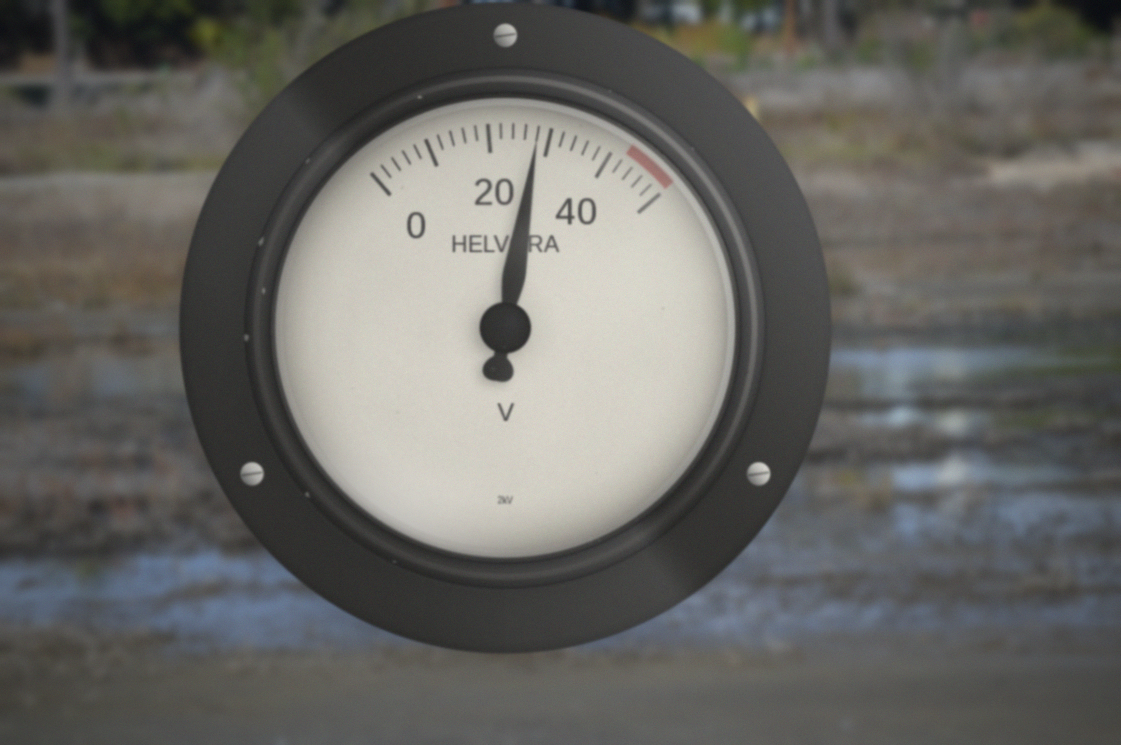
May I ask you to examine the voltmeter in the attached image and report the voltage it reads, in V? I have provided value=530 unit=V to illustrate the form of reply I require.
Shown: value=28 unit=V
